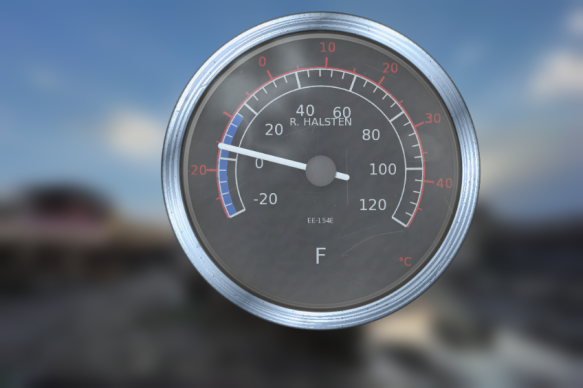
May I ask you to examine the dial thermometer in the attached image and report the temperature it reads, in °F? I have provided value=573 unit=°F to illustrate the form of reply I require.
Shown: value=4 unit=°F
